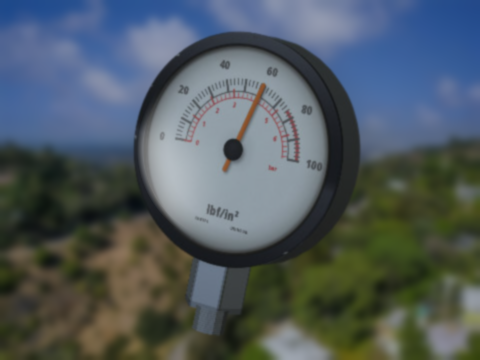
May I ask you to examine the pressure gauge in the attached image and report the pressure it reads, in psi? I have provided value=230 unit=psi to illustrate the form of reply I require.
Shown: value=60 unit=psi
